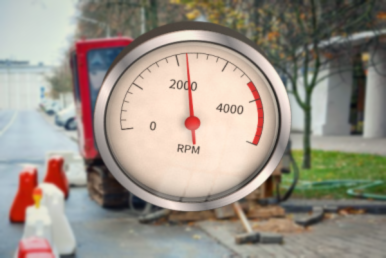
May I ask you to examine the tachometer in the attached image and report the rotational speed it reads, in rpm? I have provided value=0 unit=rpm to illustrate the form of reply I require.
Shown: value=2200 unit=rpm
